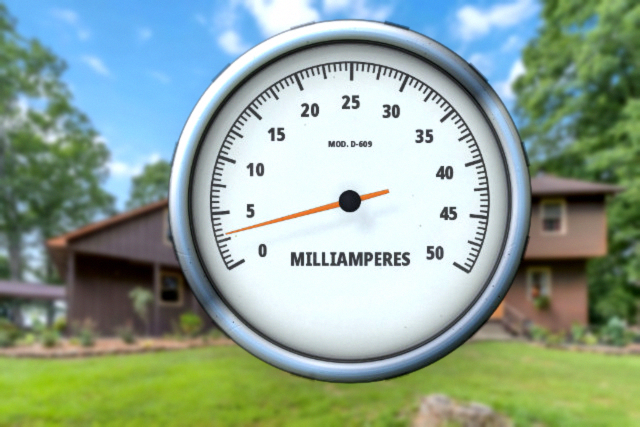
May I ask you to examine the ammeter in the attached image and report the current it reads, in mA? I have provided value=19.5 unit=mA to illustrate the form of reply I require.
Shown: value=3 unit=mA
